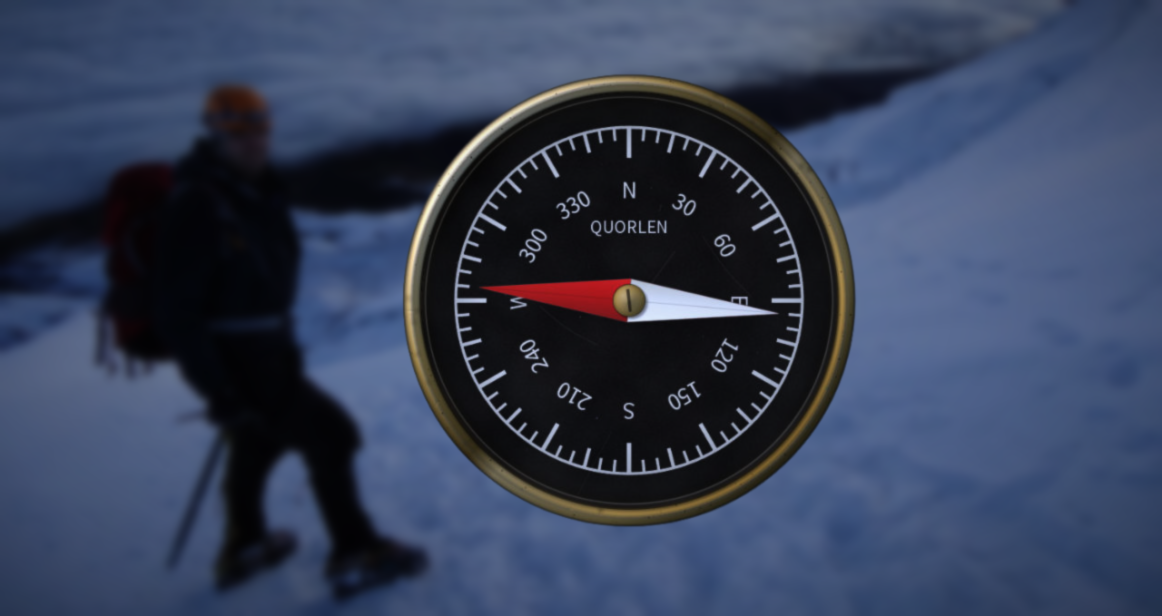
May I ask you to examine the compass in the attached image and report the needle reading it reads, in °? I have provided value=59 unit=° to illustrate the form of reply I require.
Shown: value=275 unit=°
